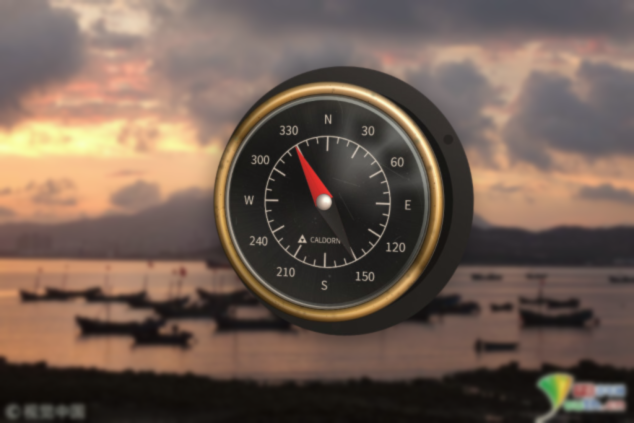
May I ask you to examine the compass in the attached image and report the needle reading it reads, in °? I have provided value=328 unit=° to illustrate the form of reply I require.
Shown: value=330 unit=°
